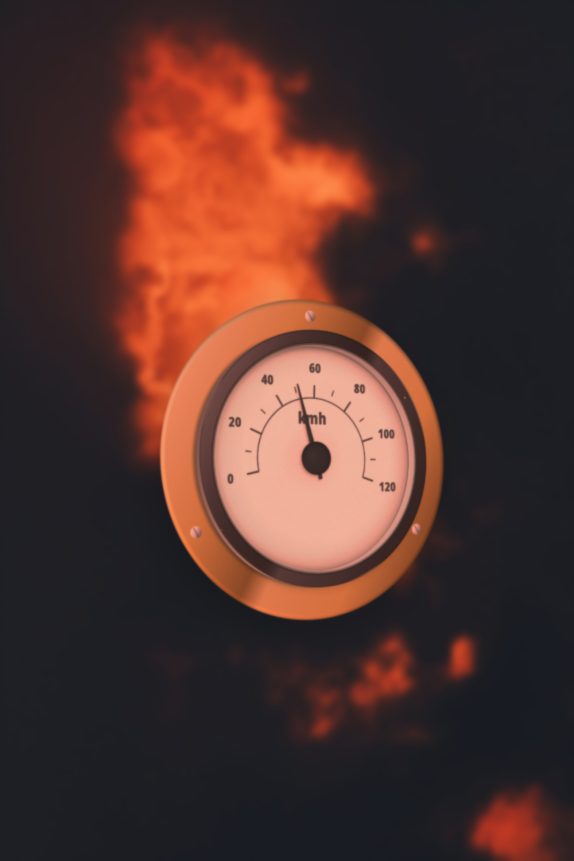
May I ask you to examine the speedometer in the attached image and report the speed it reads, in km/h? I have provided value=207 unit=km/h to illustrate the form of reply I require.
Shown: value=50 unit=km/h
